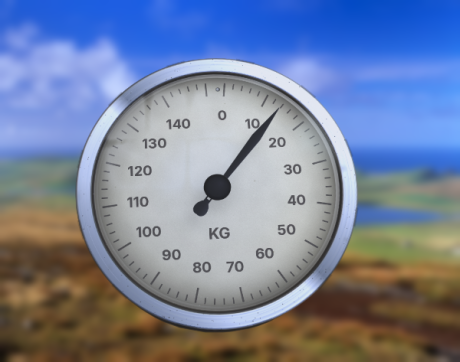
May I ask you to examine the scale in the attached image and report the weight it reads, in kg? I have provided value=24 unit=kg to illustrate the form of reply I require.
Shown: value=14 unit=kg
